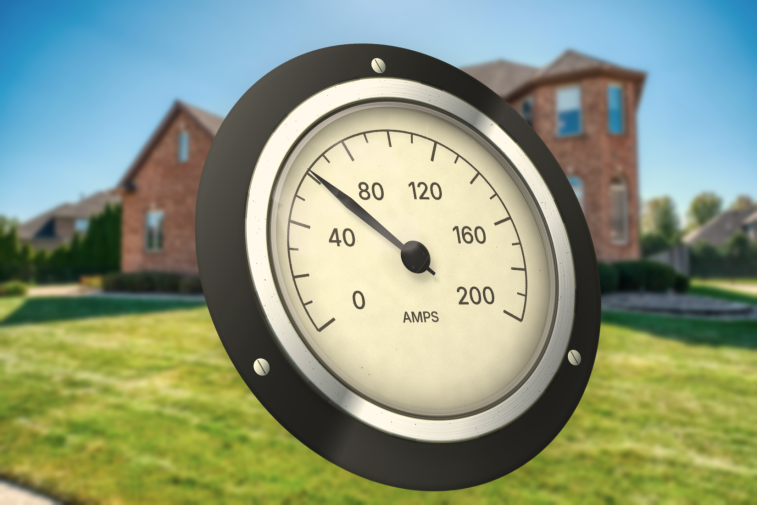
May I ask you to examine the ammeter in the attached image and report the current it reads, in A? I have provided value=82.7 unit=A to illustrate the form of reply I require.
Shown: value=60 unit=A
